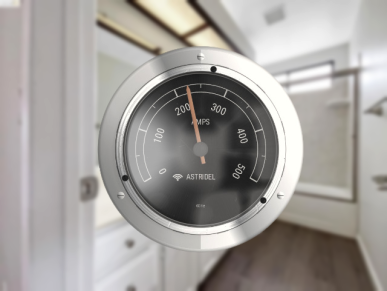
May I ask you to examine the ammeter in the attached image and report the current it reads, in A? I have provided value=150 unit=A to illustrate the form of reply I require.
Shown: value=225 unit=A
